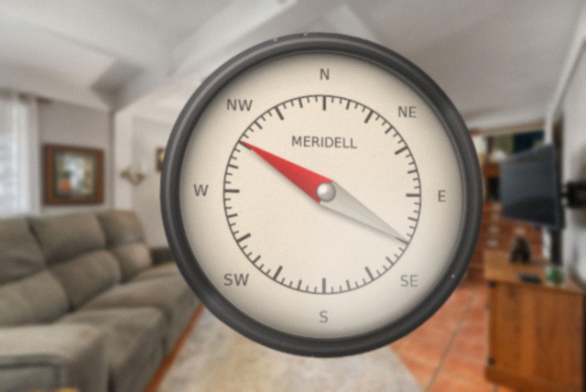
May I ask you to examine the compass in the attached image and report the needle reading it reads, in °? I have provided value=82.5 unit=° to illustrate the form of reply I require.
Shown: value=300 unit=°
